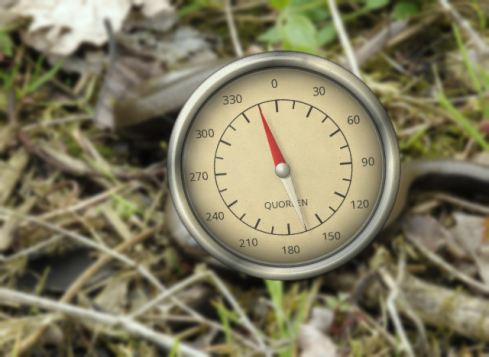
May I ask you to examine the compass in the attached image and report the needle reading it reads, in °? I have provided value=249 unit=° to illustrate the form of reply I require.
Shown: value=345 unit=°
